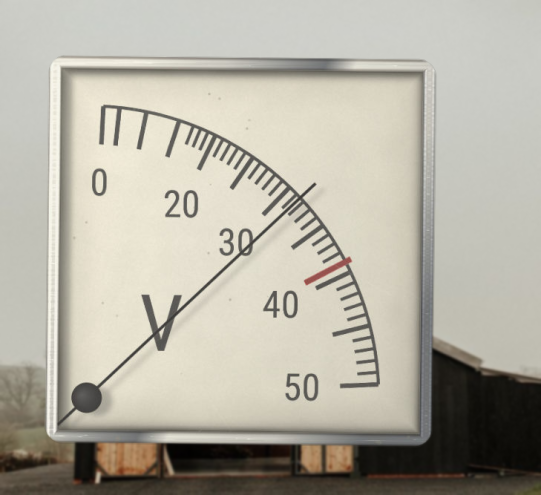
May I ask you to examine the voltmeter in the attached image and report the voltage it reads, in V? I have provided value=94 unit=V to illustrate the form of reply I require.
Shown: value=31.5 unit=V
